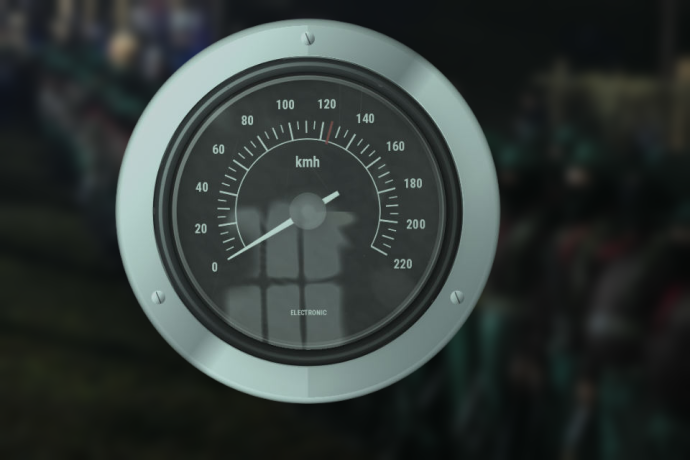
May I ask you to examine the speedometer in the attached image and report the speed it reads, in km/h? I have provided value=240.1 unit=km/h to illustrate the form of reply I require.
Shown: value=0 unit=km/h
